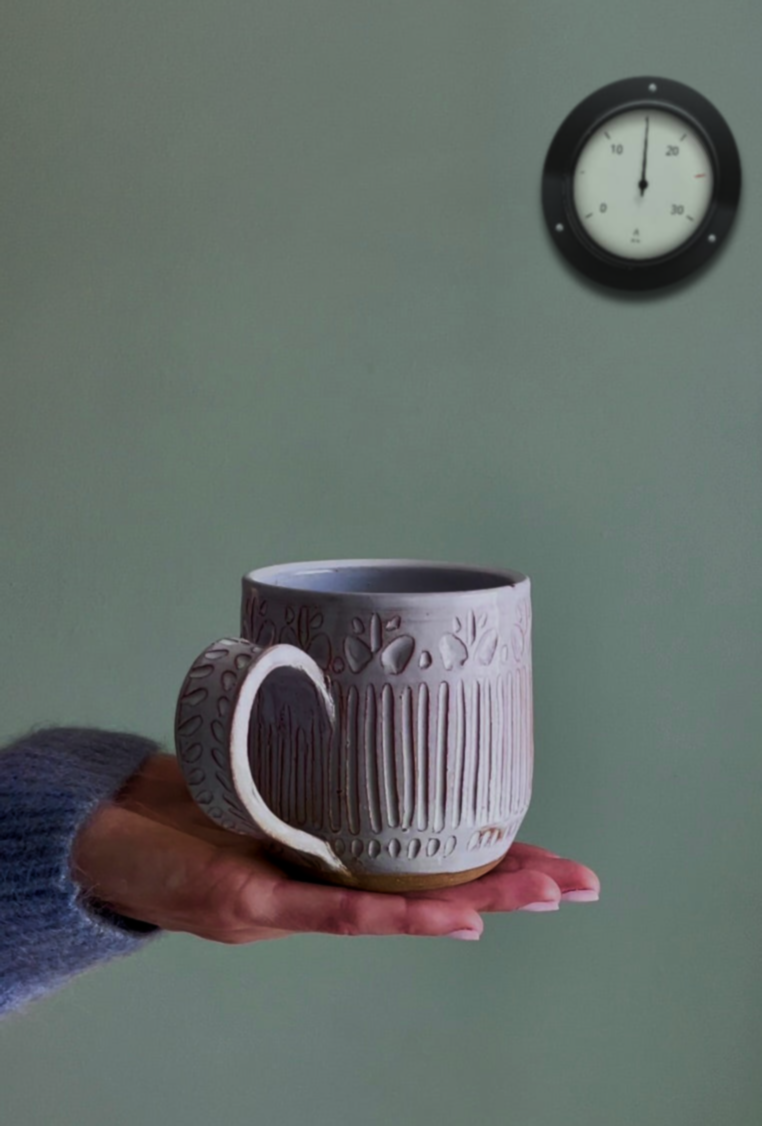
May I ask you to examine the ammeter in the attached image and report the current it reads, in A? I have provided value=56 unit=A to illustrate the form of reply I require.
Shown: value=15 unit=A
